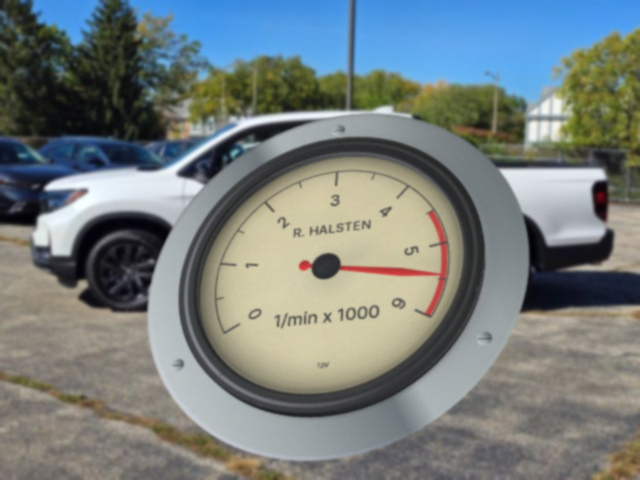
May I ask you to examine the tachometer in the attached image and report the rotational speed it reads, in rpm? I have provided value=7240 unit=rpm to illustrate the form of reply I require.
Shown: value=5500 unit=rpm
